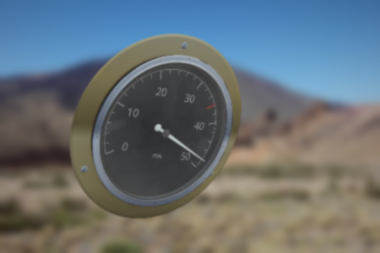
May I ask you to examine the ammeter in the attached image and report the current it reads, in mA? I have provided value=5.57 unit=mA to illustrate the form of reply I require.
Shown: value=48 unit=mA
